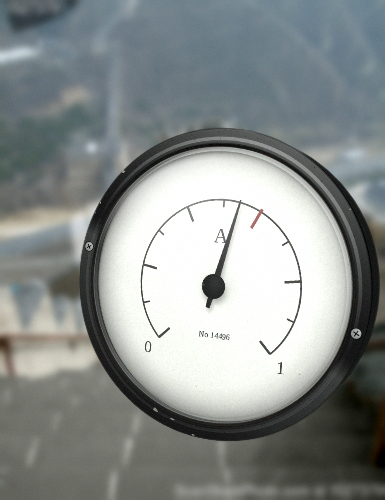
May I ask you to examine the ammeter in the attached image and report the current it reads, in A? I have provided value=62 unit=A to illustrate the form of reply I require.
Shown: value=0.55 unit=A
